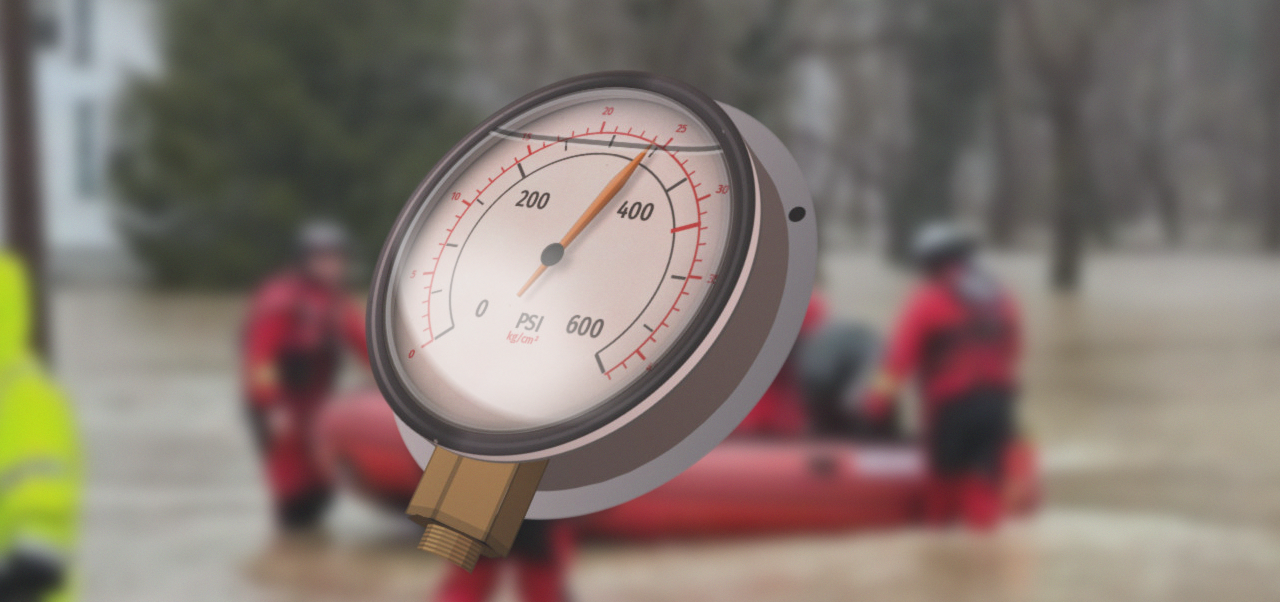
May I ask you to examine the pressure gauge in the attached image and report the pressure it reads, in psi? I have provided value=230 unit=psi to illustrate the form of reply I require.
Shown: value=350 unit=psi
